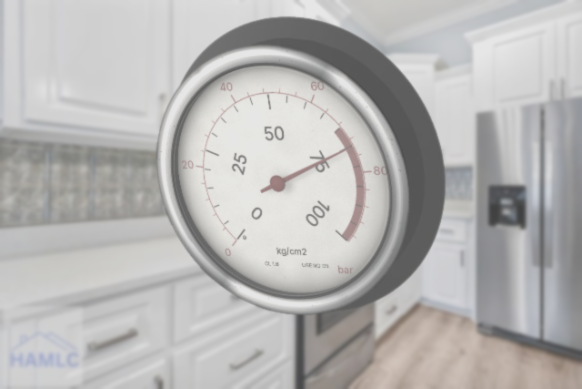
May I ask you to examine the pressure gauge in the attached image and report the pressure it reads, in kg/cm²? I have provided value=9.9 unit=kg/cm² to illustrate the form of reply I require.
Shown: value=75 unit=kg/cm²
